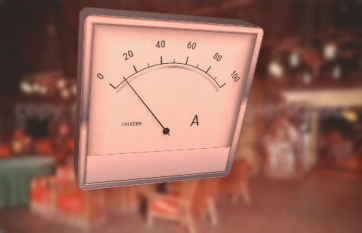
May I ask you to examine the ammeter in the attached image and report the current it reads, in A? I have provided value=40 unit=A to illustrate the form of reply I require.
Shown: value=10 unit=A
